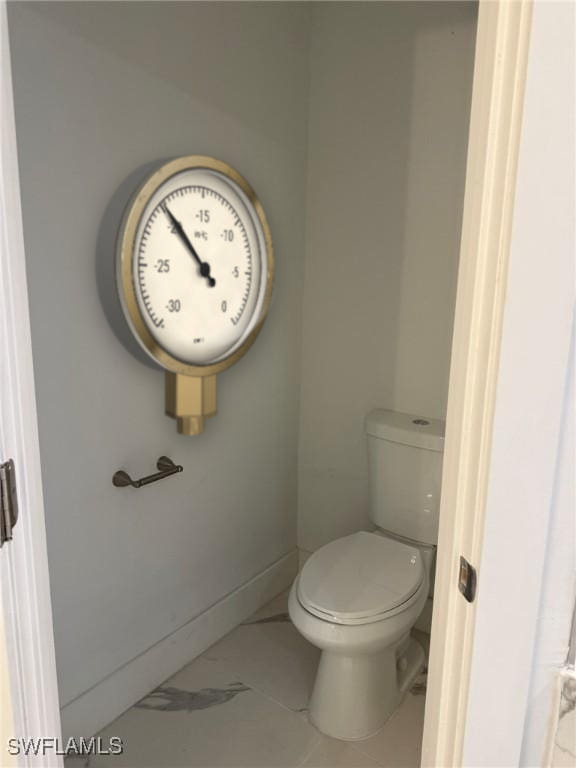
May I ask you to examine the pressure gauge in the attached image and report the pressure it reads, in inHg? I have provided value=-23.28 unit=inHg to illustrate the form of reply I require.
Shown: value=-20 unit=inHg
